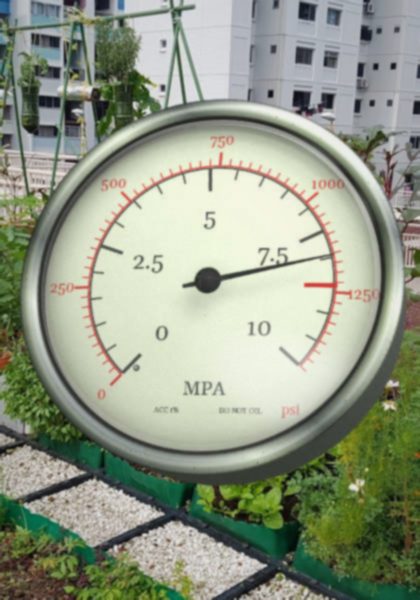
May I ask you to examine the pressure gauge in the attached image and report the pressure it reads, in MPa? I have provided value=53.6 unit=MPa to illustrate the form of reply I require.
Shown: value=8 unit=MPa
